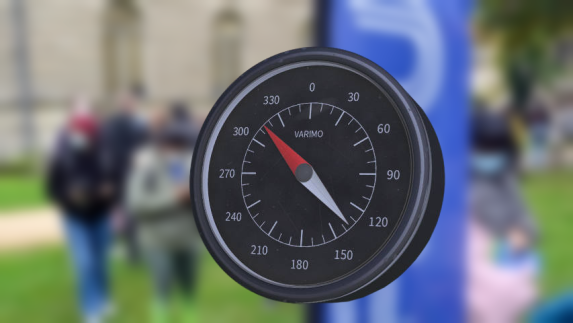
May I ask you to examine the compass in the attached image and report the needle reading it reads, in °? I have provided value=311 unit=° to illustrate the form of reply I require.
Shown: value=315 unit=°
